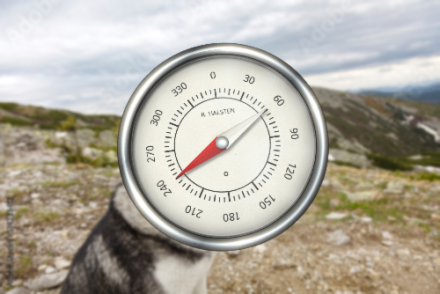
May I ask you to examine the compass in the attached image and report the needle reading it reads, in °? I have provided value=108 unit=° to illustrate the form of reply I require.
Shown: value=240 unit=°
